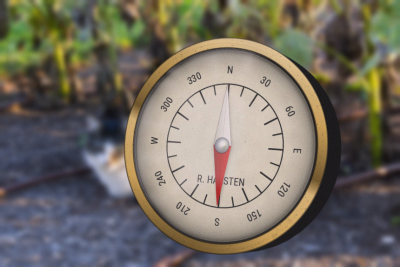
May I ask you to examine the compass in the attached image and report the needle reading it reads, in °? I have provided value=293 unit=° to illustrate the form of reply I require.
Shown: value=180 unit=°
